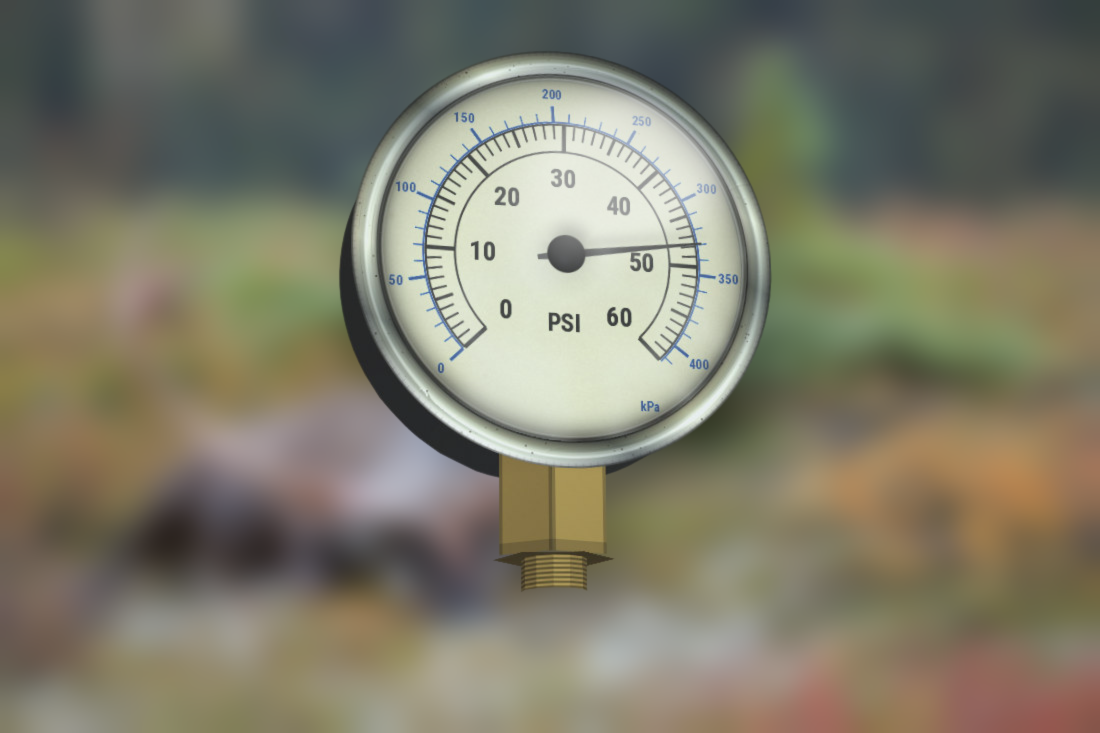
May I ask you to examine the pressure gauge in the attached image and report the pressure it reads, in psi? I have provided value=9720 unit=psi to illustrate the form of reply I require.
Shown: value=48 unit=psi
